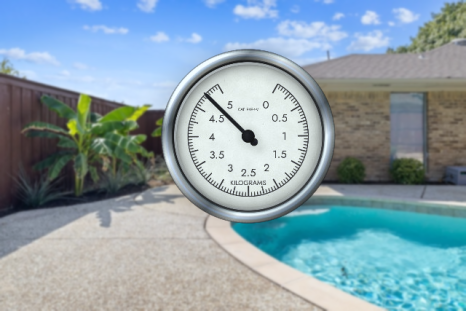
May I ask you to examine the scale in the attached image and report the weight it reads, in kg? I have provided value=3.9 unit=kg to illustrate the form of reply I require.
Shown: value=4.75 unit=kg
